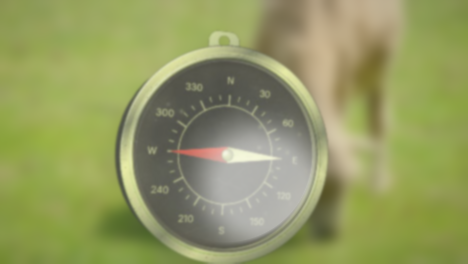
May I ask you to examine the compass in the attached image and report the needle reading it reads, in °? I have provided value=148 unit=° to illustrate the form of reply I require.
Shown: value=270 unit=°
